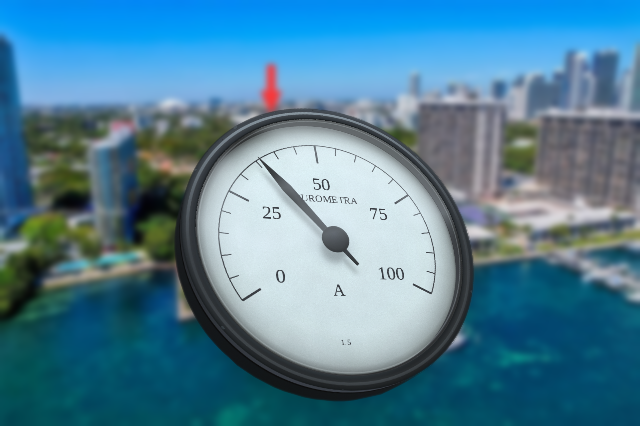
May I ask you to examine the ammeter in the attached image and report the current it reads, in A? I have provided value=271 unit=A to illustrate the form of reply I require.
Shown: value=35 unit=A
